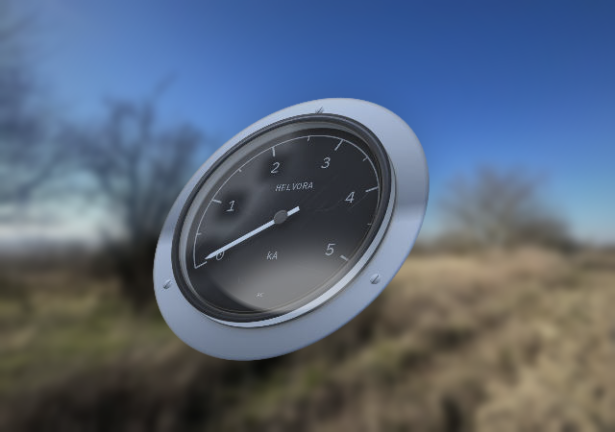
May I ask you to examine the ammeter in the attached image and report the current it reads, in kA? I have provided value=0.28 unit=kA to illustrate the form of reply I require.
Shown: value=0 unit=kA
